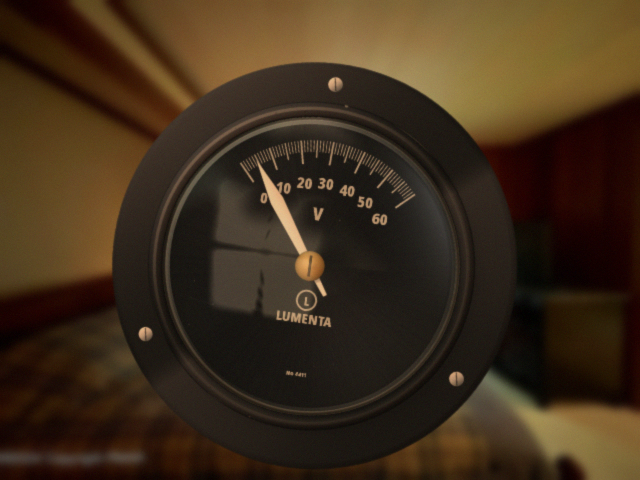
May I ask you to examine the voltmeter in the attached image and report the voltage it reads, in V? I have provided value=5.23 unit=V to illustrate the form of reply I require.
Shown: value=5 unit=V
